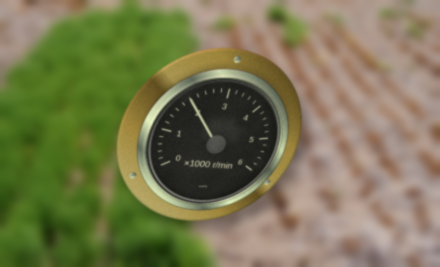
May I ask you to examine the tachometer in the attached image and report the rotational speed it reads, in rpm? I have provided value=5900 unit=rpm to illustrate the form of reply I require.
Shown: value=2000 unit=rpm
